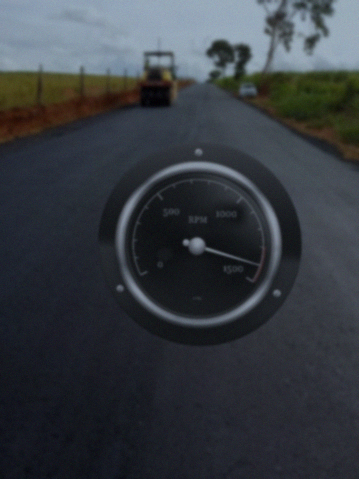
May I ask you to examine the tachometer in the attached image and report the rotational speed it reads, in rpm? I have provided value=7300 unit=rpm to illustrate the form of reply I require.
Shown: value=1400 unit=rpm
